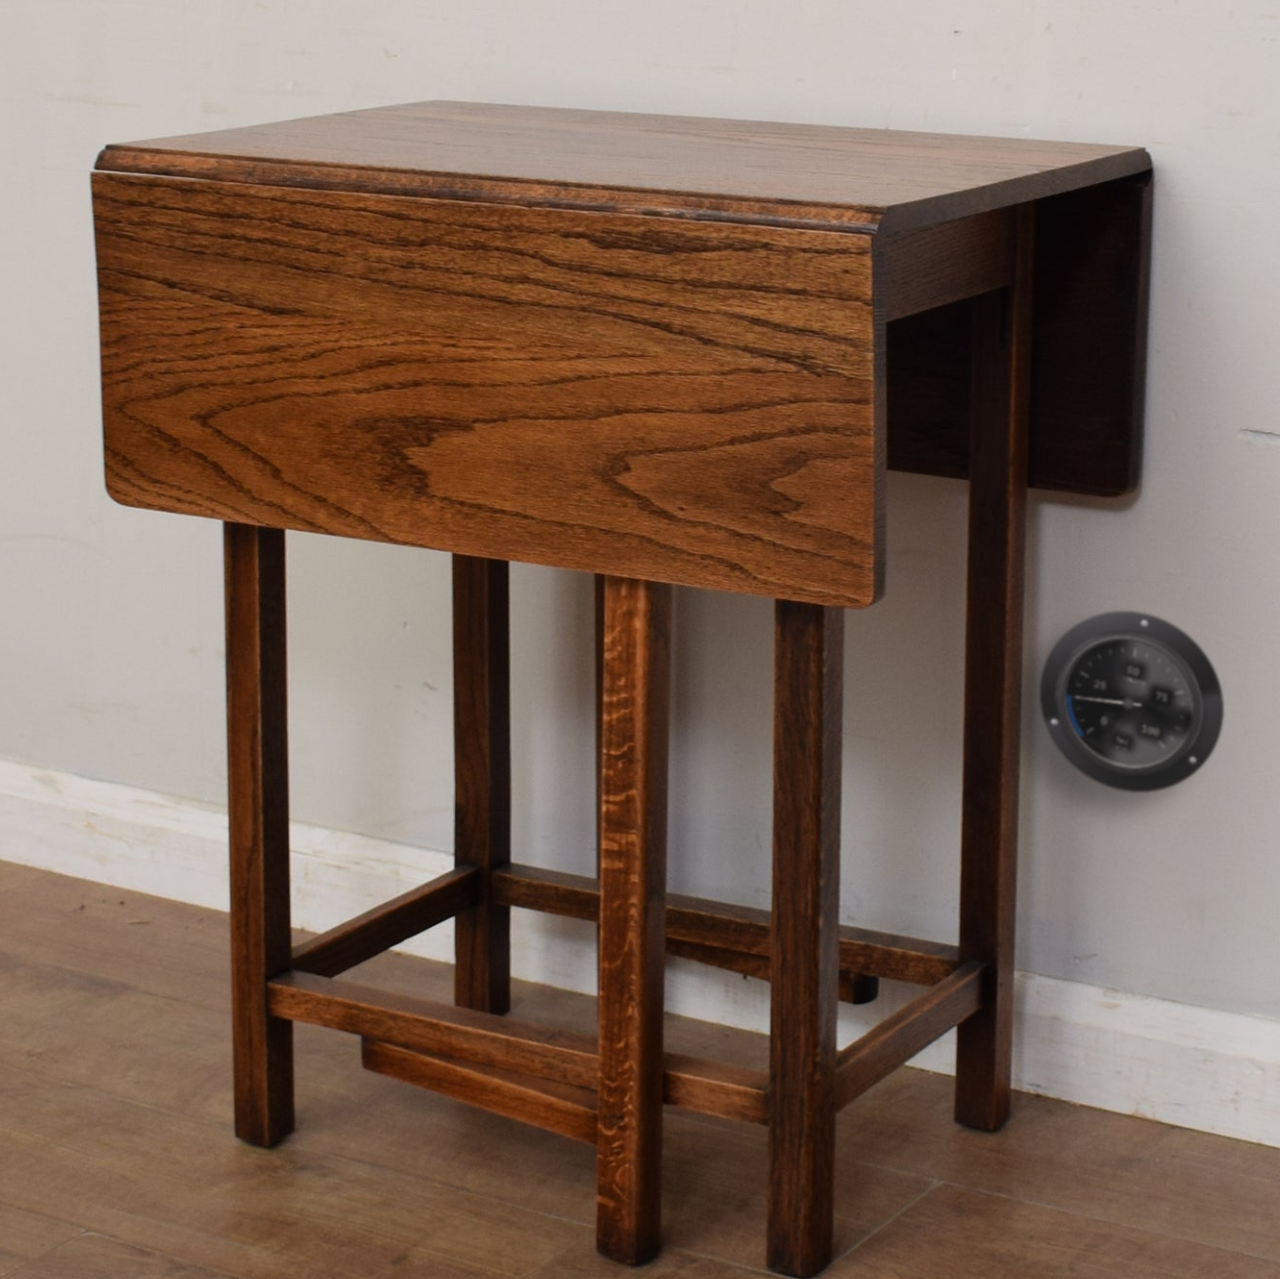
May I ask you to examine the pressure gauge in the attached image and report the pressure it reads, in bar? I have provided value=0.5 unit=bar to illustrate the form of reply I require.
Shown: value=15 unit=bar
